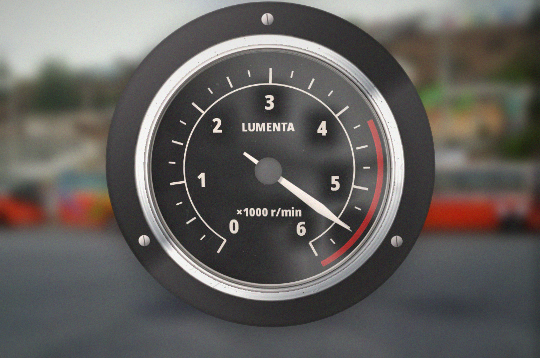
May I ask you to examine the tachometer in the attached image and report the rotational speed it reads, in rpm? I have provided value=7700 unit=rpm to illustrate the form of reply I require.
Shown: value=5500 unit=rpm
